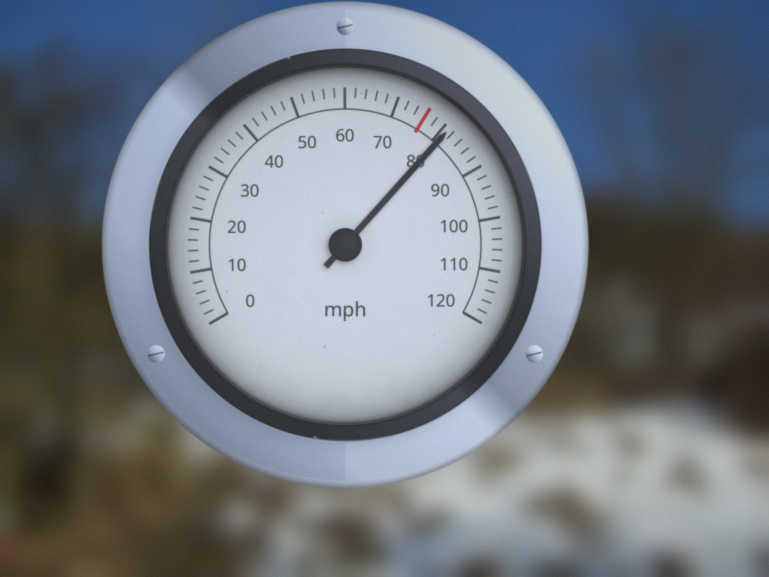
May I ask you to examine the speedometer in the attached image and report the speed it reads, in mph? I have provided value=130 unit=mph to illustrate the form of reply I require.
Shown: value=81 unit=mph
